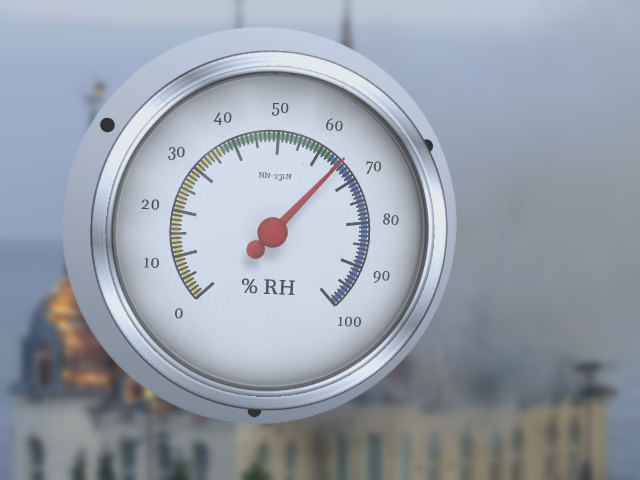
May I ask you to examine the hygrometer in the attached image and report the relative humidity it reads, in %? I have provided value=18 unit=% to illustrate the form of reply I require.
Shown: value=65 unit=%
